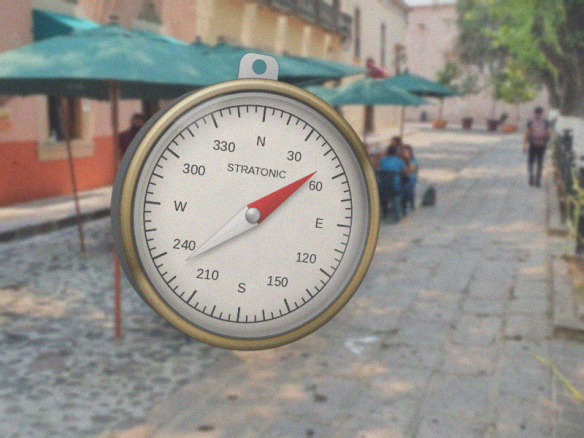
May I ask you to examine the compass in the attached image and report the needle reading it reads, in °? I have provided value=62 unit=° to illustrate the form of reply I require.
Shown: value=50 unit=°
